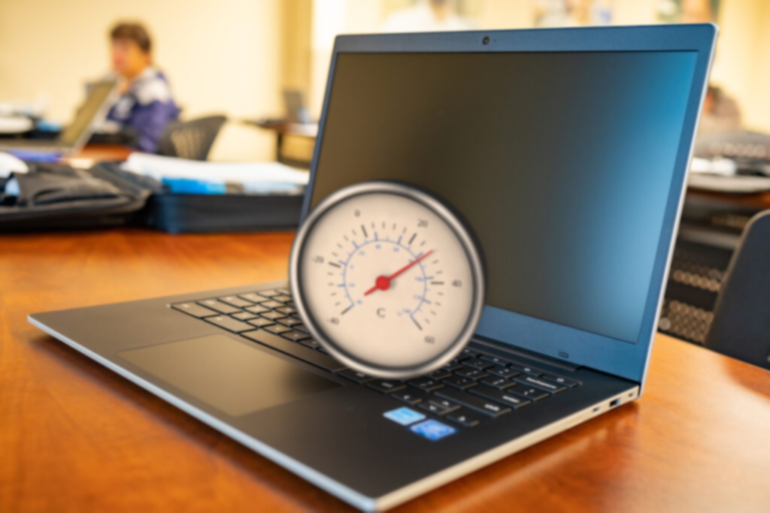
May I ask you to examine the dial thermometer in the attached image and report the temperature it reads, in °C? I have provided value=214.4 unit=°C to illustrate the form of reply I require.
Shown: value=28 unit=°C
